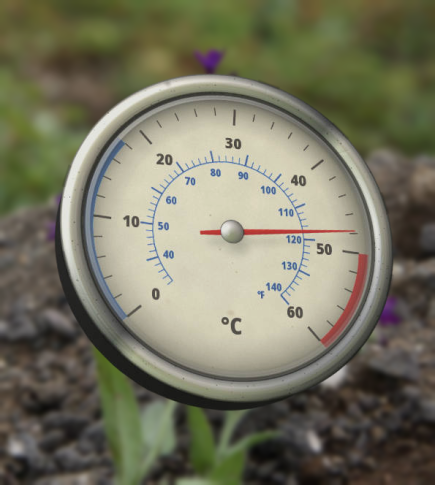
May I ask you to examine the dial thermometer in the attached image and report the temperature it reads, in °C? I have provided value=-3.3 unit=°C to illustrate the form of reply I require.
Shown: value=48 unit=°C
